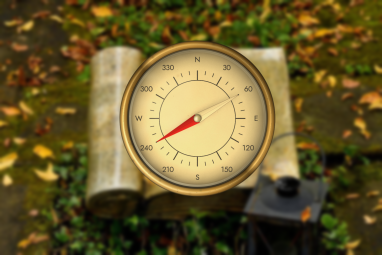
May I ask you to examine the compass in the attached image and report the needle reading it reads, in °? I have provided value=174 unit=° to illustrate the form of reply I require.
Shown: value=240 unit=°
